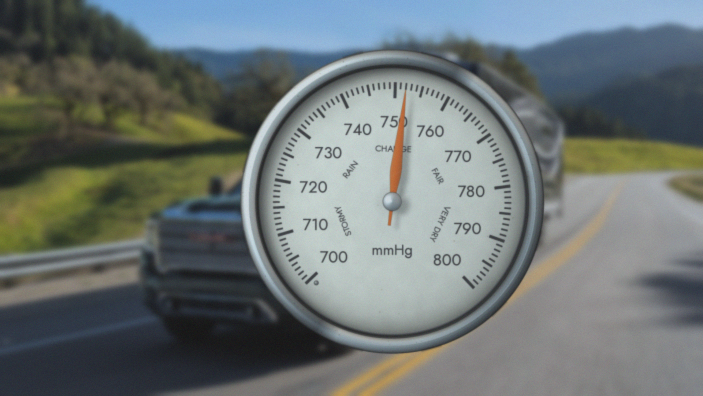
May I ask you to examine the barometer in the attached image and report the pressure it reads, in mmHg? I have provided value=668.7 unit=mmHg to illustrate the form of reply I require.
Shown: value=752 unit=mmHg
